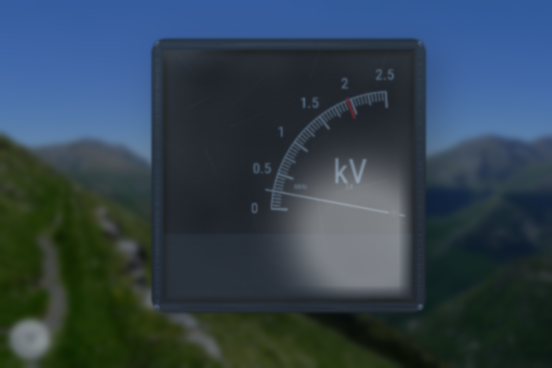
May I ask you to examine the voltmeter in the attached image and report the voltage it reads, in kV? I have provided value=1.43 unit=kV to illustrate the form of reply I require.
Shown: value=0.25 unit=kV
